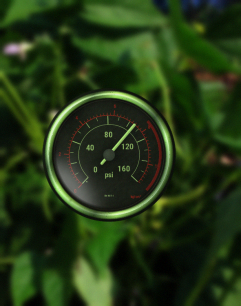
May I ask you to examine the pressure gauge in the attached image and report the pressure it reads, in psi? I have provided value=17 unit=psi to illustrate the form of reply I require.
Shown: value=105 unit=psi
